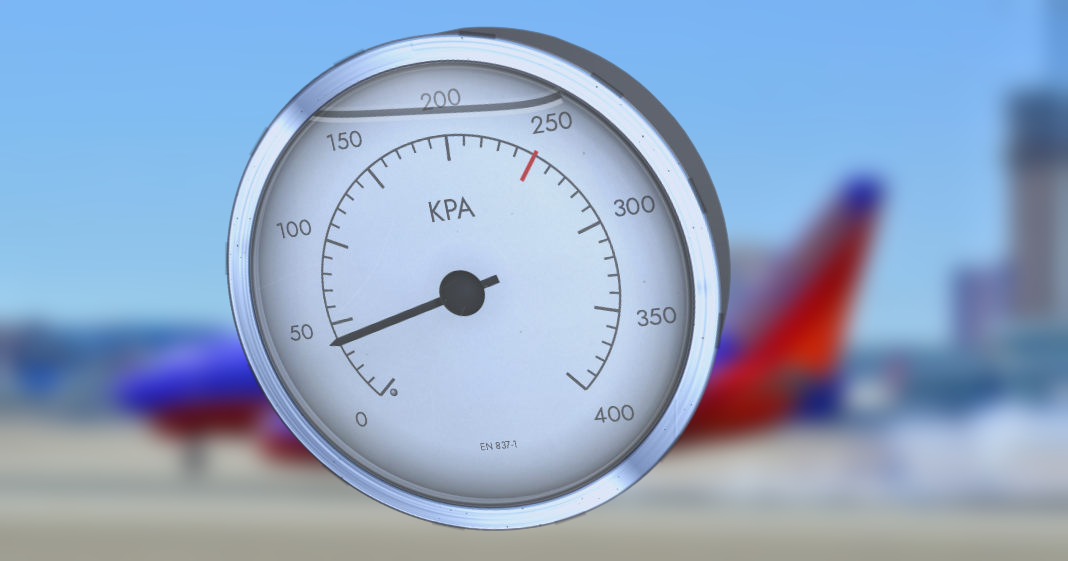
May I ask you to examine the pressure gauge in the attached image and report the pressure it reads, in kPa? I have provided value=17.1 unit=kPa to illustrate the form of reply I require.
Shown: value=40 unit=kPa
